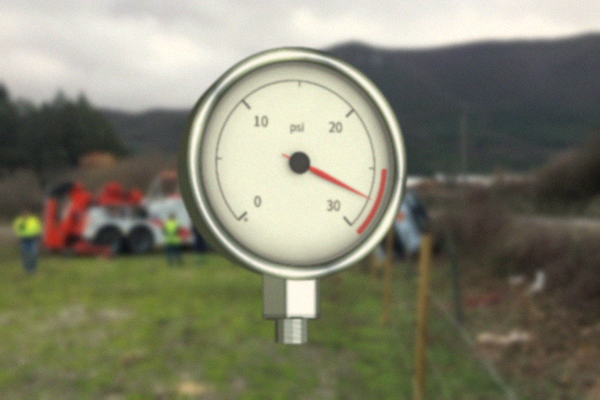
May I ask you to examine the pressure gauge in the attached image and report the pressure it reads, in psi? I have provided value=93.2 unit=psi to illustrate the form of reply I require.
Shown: value=27.5 unit=psi
